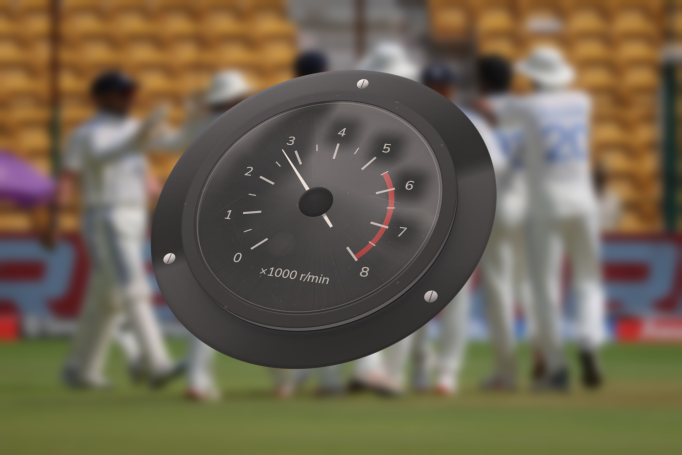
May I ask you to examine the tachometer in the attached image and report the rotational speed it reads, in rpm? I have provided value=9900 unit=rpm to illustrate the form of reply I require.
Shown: value=2750 unit=rpm
